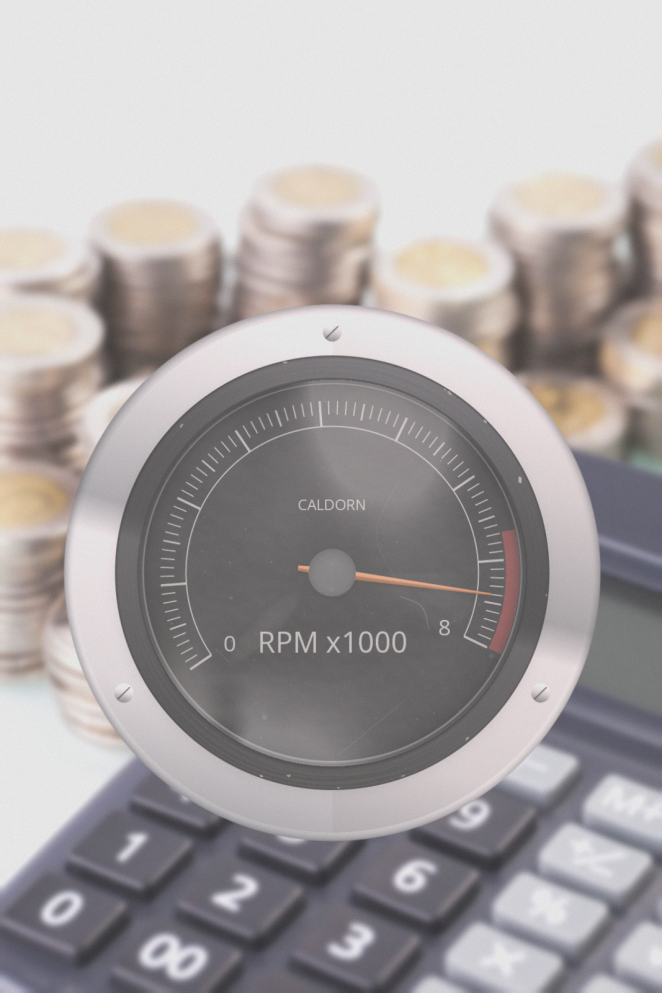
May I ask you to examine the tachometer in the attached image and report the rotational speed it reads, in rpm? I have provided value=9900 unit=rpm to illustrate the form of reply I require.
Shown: value=7400 unit=rpm
